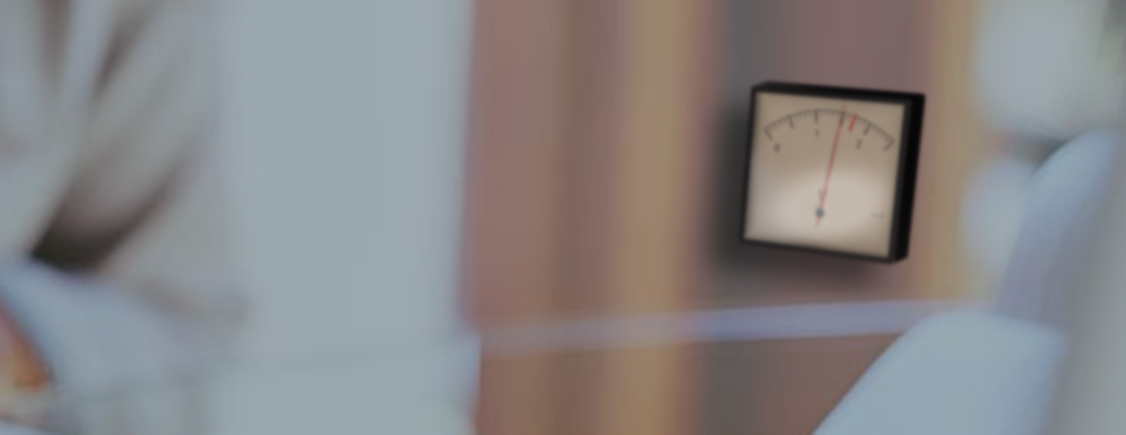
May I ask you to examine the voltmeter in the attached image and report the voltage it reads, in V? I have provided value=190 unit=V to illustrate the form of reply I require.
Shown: value=1.5 unit=V
